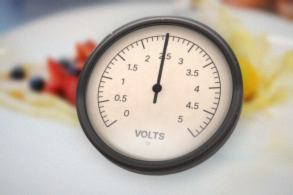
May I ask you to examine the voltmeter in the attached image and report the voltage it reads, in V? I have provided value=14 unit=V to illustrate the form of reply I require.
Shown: value=2.5 unit=V
